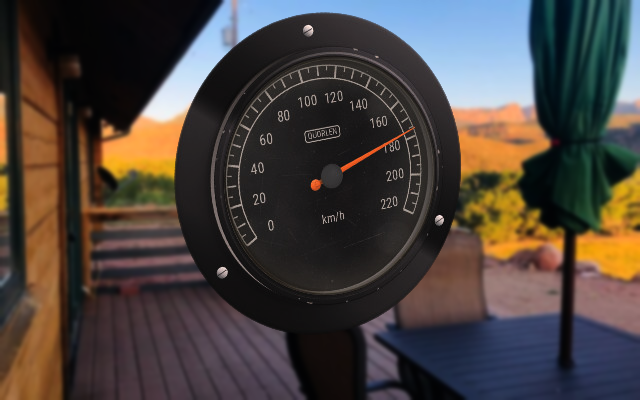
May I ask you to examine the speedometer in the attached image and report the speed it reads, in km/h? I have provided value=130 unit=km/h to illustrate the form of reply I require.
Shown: value=175 unit=km/h
